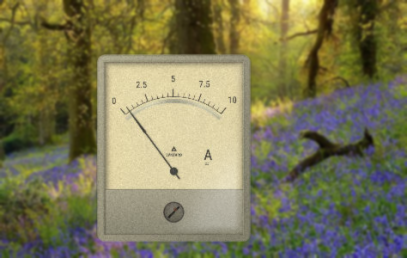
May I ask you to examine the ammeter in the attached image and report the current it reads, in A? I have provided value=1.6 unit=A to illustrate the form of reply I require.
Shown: value=0.5 unit=A
